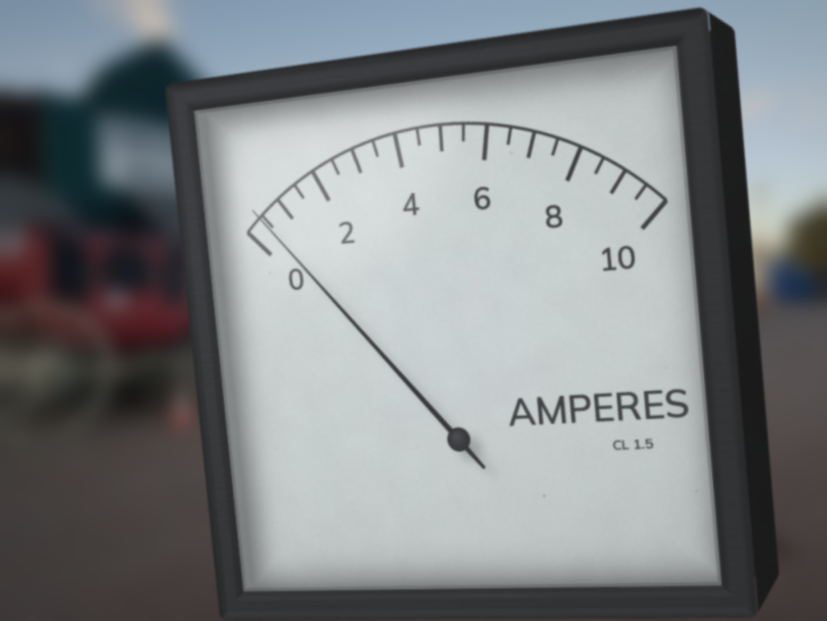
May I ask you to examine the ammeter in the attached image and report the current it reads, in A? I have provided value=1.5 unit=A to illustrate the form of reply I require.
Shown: value=0.5 unit=A
